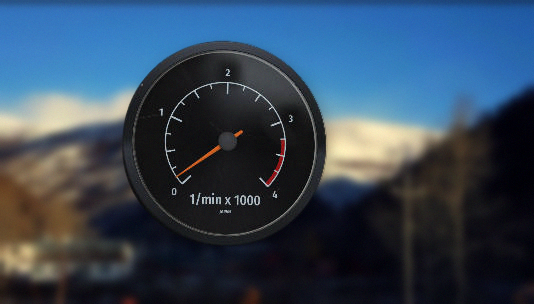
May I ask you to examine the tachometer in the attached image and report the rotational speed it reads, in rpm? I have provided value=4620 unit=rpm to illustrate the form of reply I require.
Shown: value=125 unit=rpm
